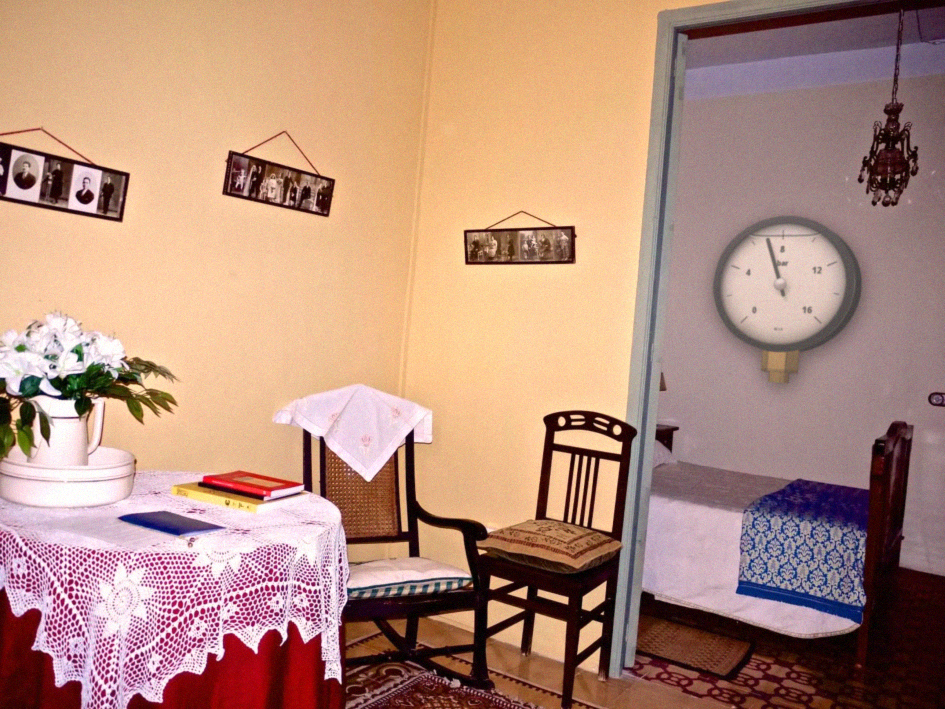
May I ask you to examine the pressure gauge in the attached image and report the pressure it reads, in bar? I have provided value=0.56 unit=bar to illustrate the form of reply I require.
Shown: value=7 unit=bar
